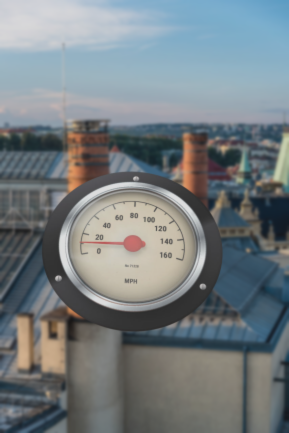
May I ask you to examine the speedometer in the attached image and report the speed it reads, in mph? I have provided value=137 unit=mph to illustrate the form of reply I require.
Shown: value=10 unit=mph
